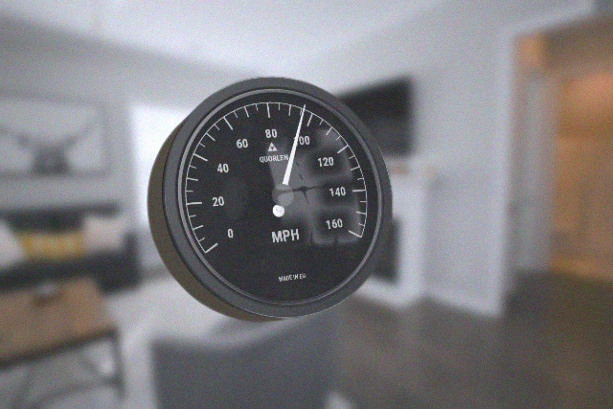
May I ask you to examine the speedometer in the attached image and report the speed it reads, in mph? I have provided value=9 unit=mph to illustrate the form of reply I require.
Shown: value=95 unit=mph
